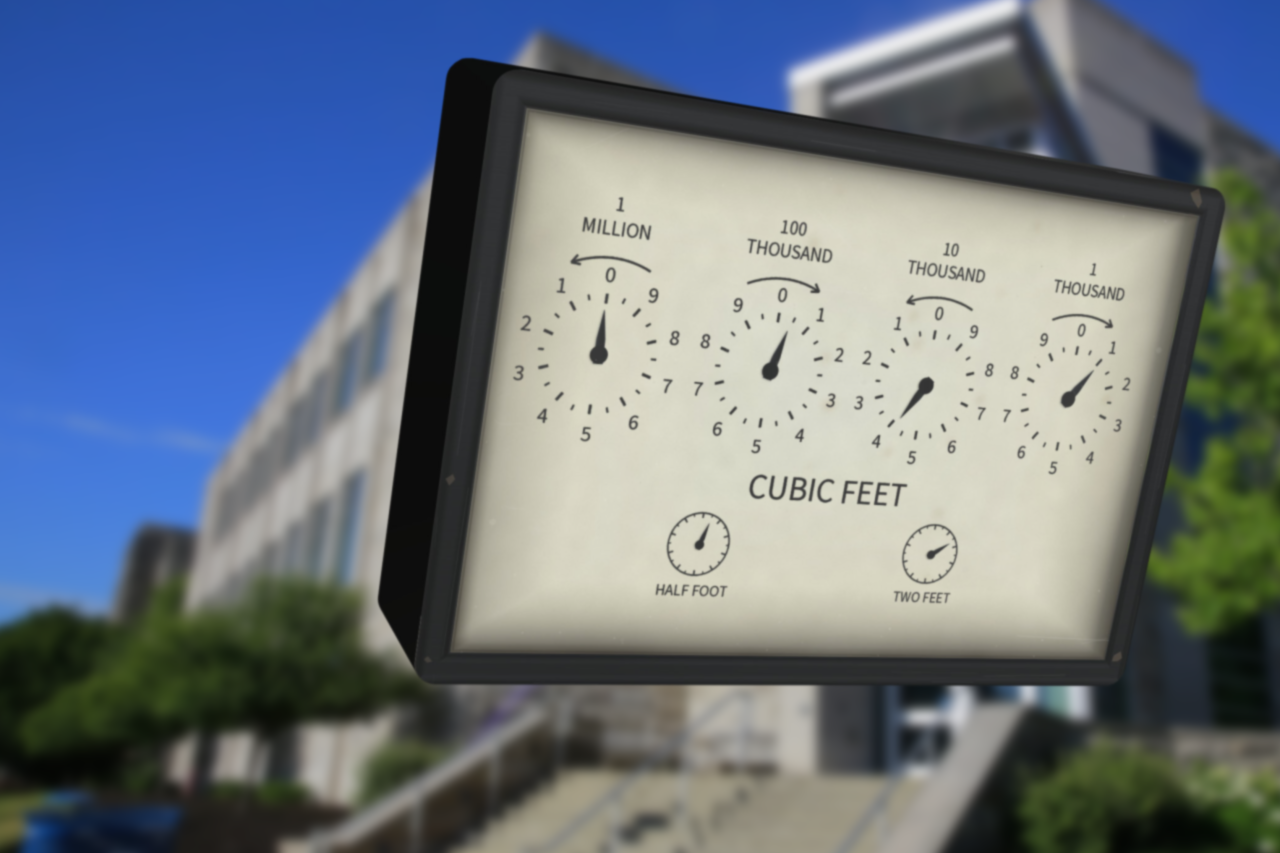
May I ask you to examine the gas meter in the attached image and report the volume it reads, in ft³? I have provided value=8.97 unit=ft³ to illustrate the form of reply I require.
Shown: value=4100 unit=ft³
